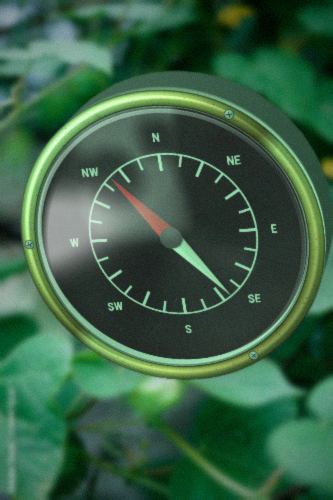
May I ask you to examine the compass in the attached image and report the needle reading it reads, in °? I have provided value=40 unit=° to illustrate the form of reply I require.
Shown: value=322.5 unit=°
